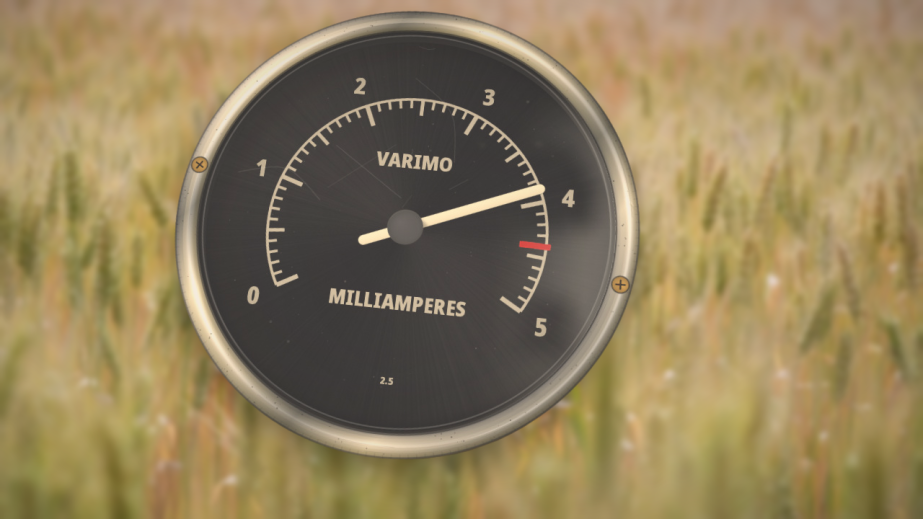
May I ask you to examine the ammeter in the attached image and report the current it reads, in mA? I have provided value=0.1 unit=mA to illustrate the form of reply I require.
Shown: value=3.9 unit=mA
